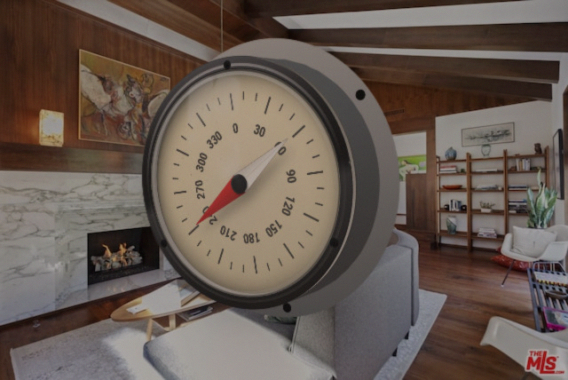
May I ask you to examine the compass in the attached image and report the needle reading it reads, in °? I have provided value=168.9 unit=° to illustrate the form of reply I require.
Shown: value=240 unit=°
